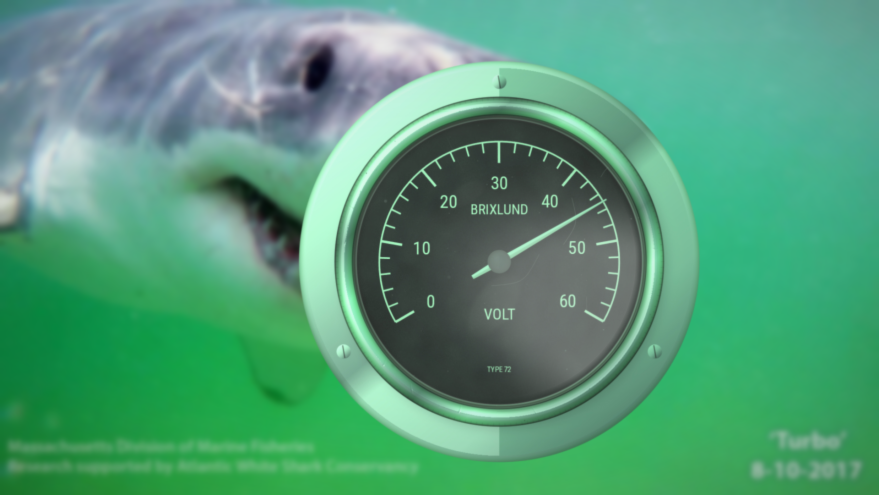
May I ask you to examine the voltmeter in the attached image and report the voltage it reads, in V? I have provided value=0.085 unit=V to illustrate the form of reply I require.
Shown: value=45 unit=V
